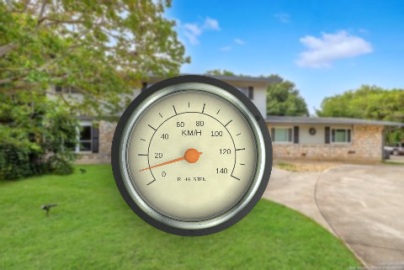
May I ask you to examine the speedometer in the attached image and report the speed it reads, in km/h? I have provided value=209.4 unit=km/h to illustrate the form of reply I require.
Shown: value=10 unit=km/h
